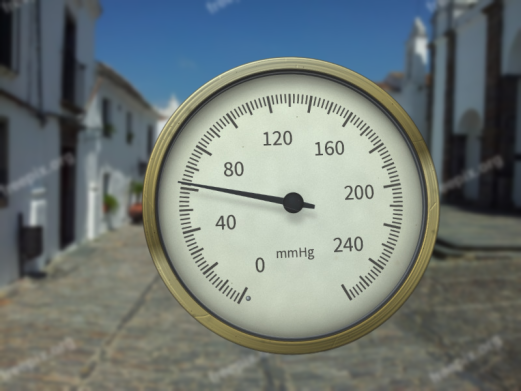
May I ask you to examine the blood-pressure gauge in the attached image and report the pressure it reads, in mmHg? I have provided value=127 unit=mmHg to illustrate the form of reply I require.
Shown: value=62 unit=mmHg
